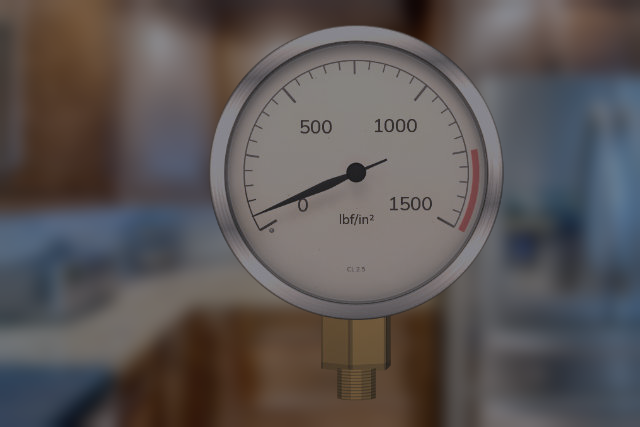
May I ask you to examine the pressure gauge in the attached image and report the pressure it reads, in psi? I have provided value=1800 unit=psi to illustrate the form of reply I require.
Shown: value=50 unit=psi
